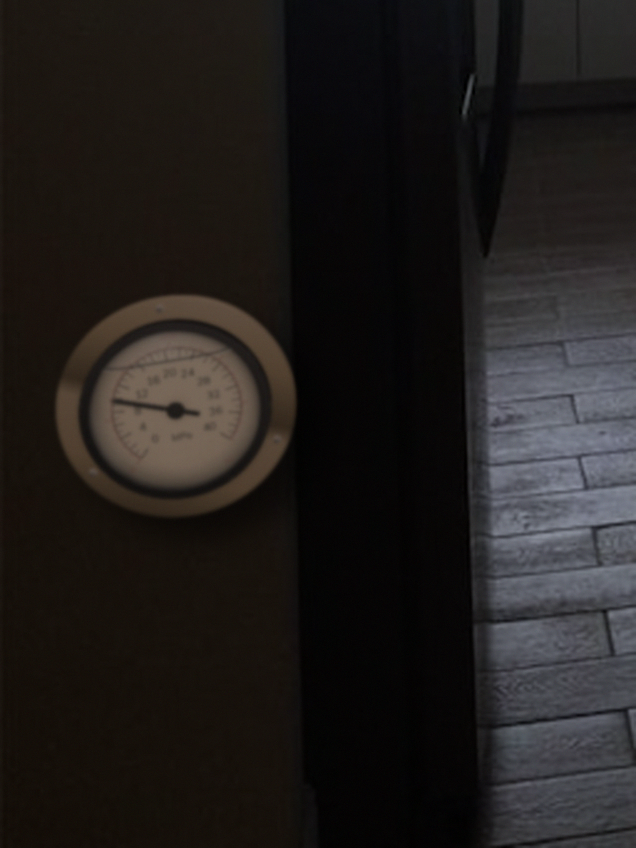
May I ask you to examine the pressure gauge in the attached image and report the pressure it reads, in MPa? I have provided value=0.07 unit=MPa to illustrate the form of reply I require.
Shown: value=10 unit=MPa
